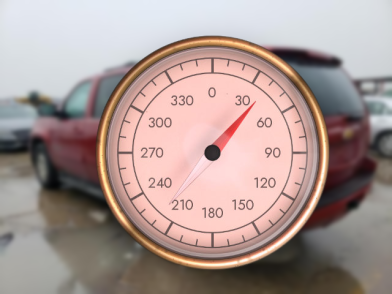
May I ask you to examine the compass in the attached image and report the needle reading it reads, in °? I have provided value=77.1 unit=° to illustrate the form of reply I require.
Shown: value=40 unit=°
